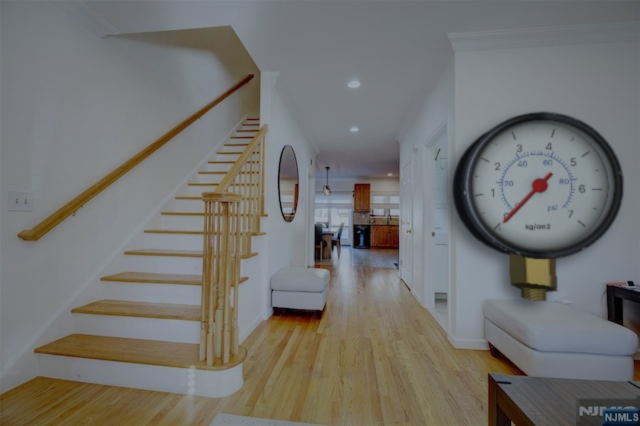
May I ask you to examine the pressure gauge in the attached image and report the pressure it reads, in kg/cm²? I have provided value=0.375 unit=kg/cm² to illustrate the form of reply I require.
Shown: value=0 unit=kg/cm²
